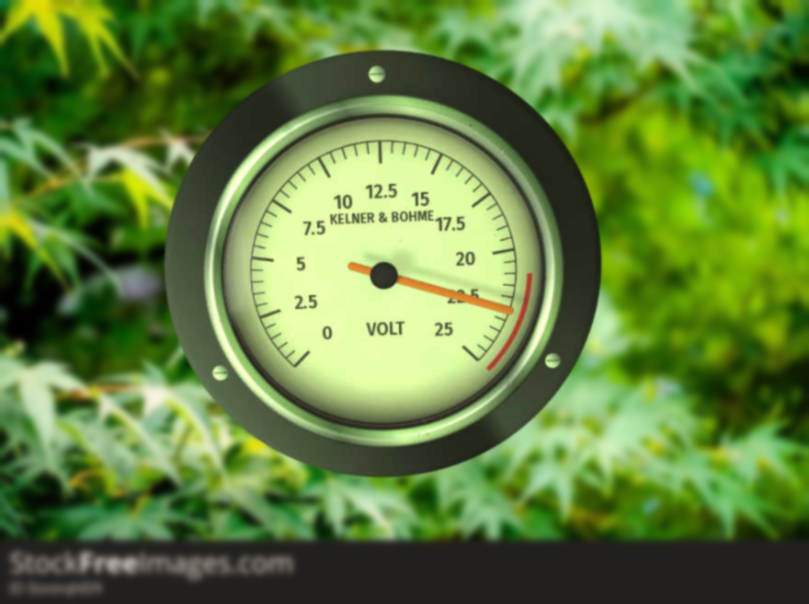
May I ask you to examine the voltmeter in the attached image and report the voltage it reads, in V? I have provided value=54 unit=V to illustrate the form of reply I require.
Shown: value=22.5 unit=V
